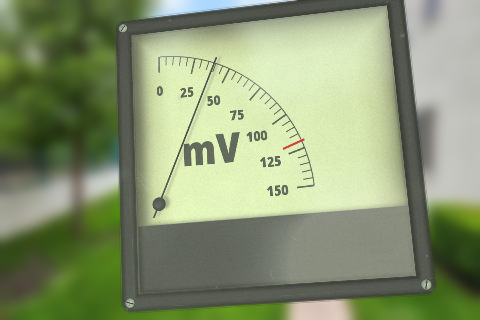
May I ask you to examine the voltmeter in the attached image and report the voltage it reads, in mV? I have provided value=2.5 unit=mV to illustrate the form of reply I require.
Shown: value=40 unit=mV
